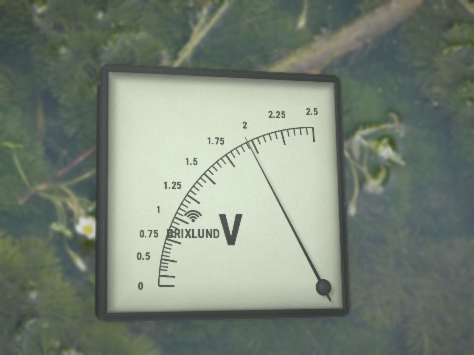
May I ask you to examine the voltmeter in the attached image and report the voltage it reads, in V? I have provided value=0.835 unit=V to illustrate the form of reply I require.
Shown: value=1.95 unit=V
